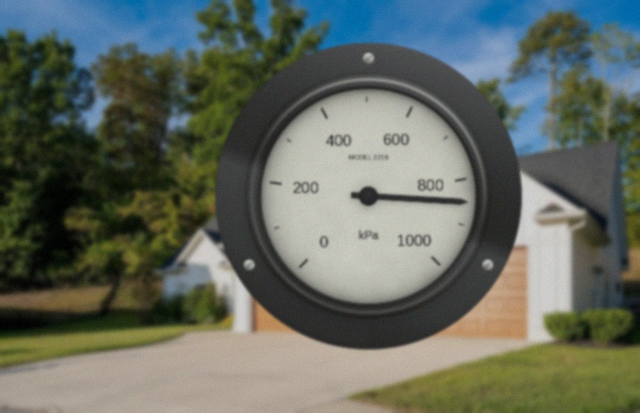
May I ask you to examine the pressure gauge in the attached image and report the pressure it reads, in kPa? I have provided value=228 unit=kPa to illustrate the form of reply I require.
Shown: value=850 unit=kPa
